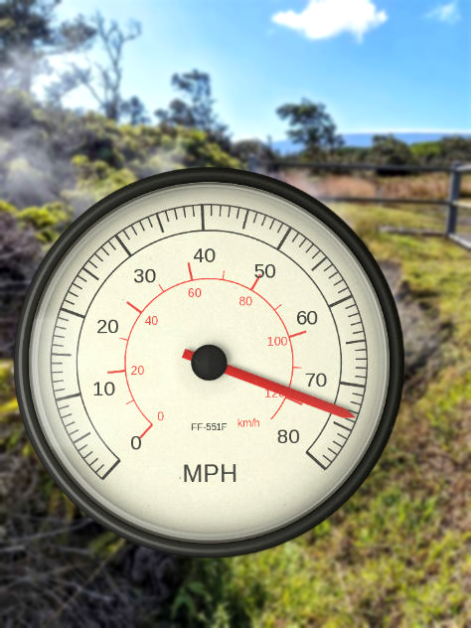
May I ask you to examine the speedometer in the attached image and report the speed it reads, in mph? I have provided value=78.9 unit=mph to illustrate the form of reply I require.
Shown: value=73.5 unit=mph
